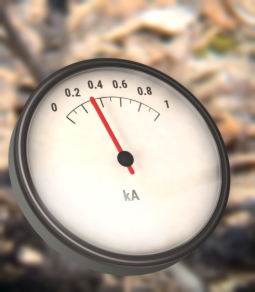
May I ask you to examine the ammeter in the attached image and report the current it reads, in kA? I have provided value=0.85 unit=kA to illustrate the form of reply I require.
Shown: value=0.3 unit=kA
